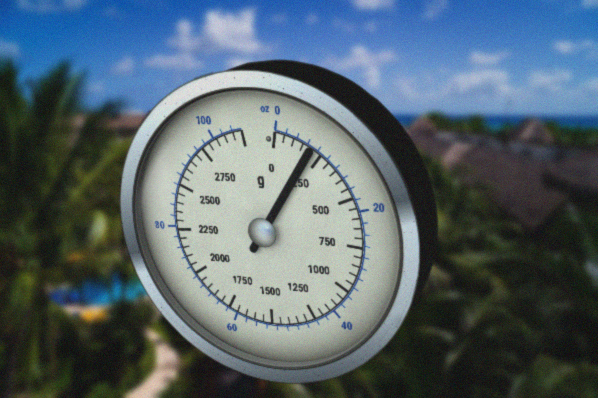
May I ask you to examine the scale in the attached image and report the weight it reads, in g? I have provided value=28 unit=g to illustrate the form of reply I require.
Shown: value=200 unit=g
